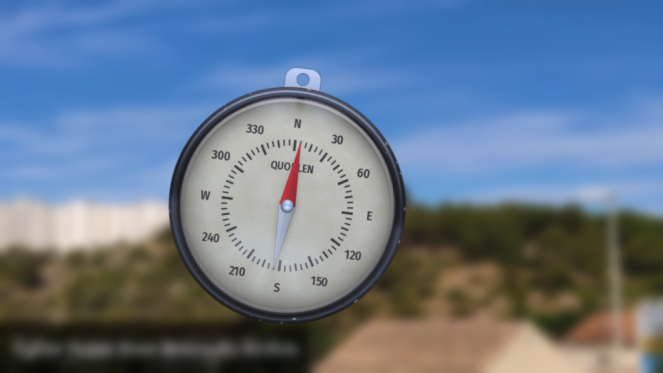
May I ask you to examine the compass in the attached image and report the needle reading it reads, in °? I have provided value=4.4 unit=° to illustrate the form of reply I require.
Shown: value=5 unit=°
